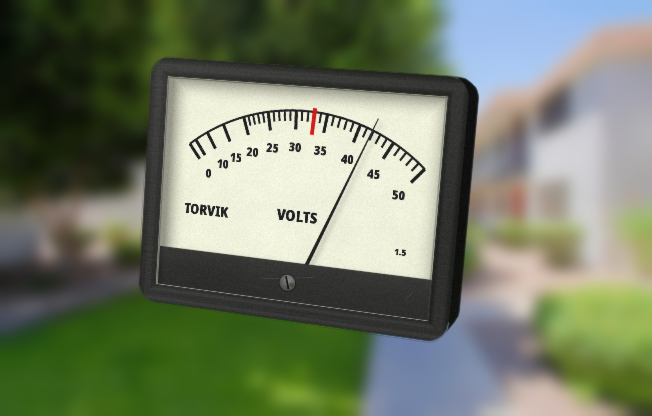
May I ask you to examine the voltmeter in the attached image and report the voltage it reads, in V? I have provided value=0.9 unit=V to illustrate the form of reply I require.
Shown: value=42 unit=V
